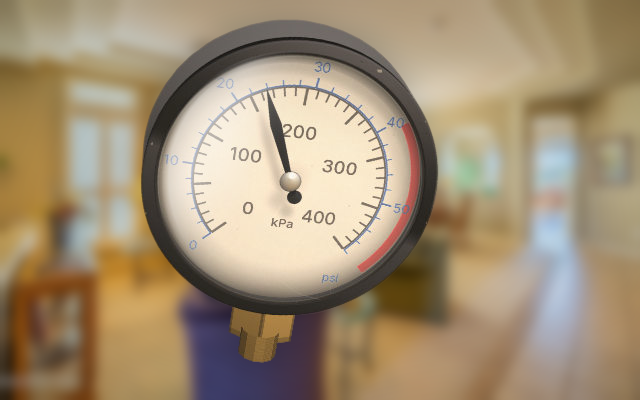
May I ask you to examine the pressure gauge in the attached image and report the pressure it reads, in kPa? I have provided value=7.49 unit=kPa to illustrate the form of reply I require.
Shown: value=165 unit=kPa
